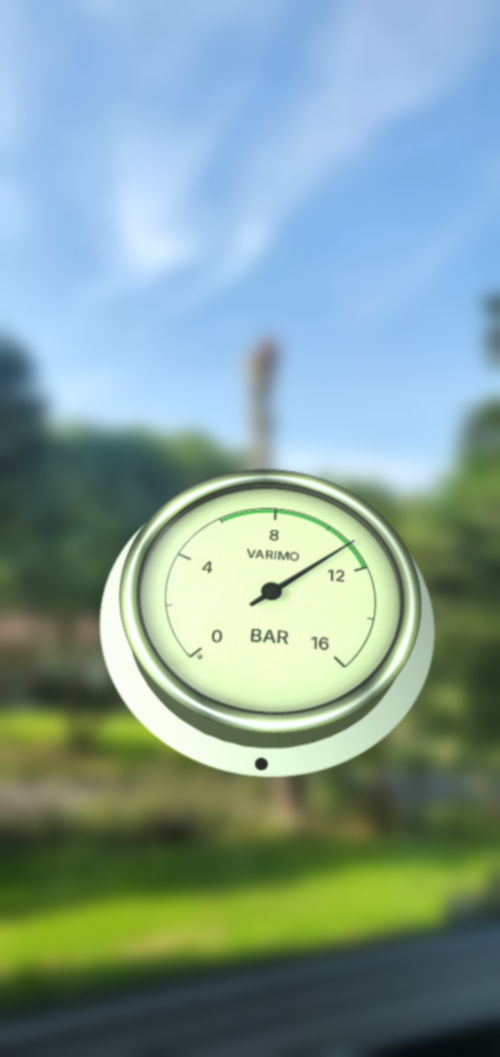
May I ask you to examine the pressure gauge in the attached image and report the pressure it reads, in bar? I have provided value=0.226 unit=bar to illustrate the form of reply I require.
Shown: value=11 unit=bar
